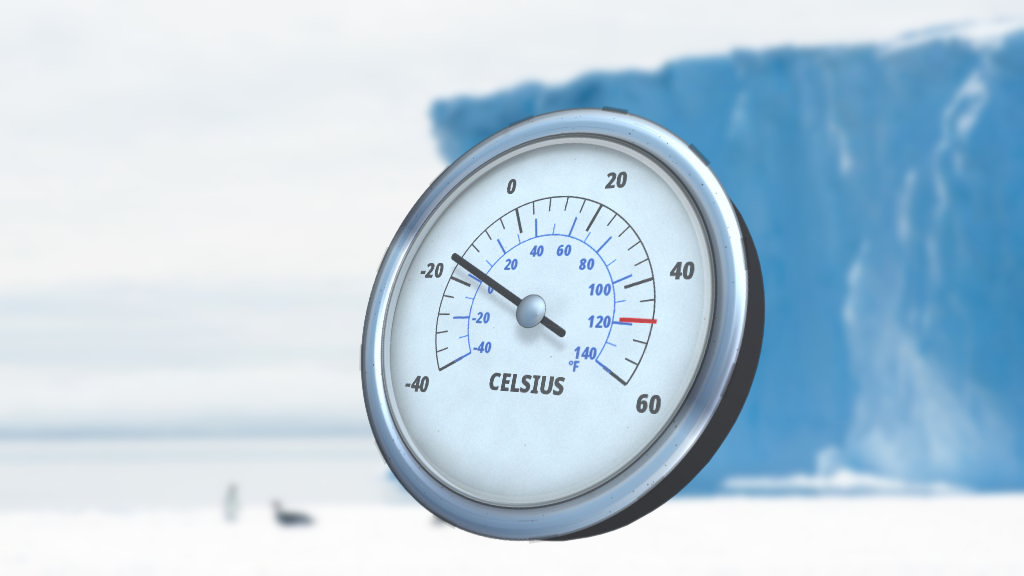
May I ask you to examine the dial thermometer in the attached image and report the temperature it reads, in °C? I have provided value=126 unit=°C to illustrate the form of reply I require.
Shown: value=-16 unit=°C
